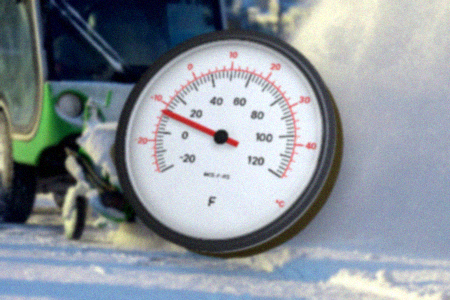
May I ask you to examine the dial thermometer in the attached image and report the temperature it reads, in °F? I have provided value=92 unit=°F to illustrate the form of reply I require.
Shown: value=10 unit=°F
